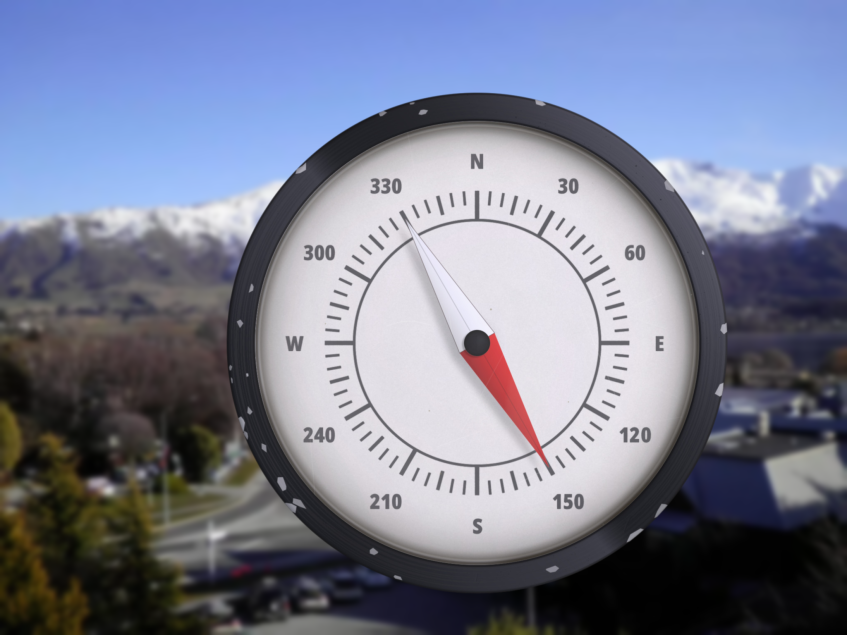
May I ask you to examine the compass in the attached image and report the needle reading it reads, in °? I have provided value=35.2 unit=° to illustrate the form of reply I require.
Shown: value=150 unit=°
